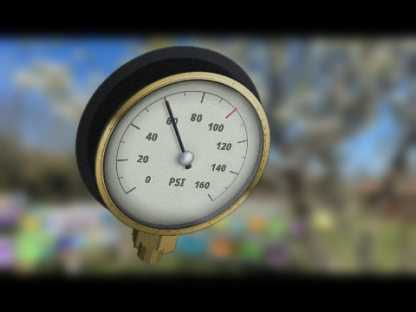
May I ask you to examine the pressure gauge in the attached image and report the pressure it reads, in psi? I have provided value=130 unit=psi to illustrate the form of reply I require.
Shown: value=60 unit=psi
